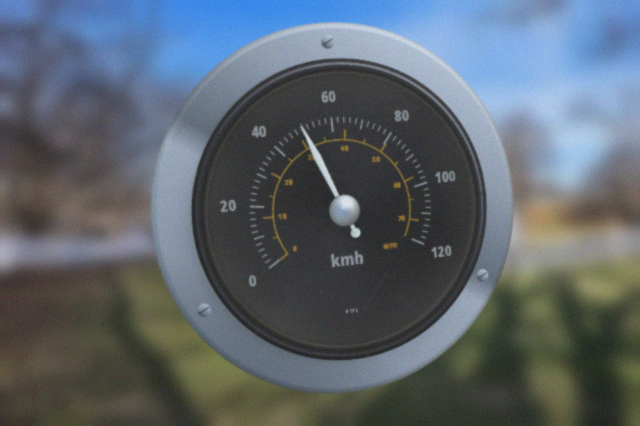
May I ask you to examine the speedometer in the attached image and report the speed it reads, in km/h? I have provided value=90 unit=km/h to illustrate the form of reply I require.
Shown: value=50 unit=km/h
